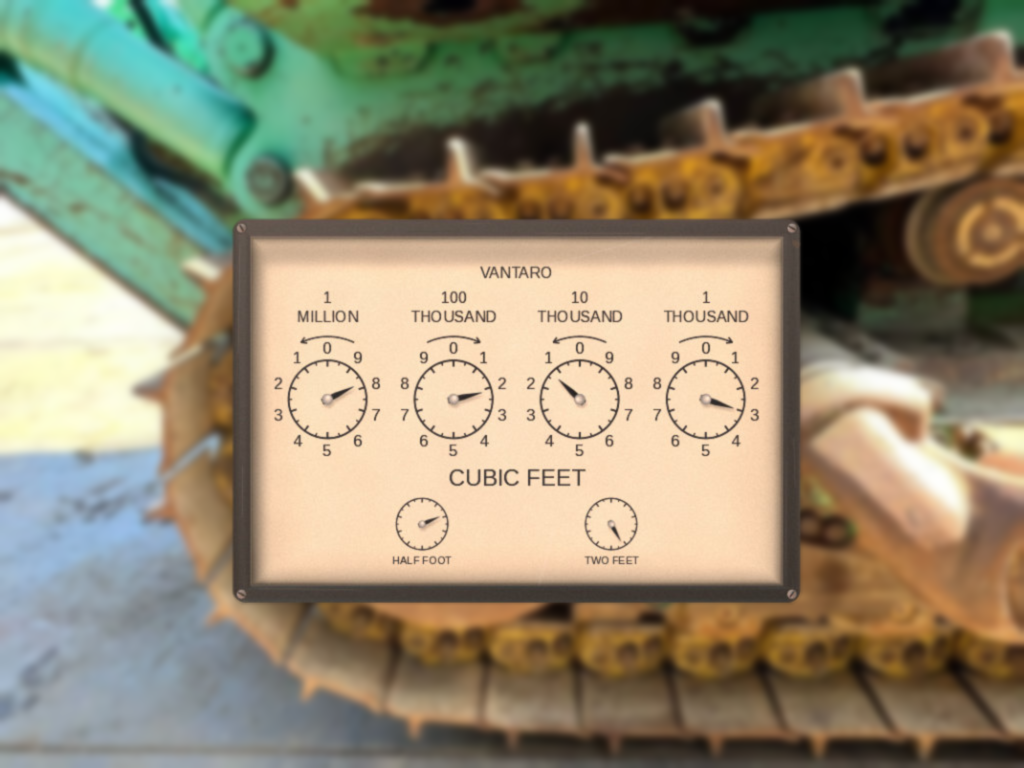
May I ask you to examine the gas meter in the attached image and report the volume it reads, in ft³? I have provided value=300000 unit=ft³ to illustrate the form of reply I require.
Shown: value=821300 unit=ft³
